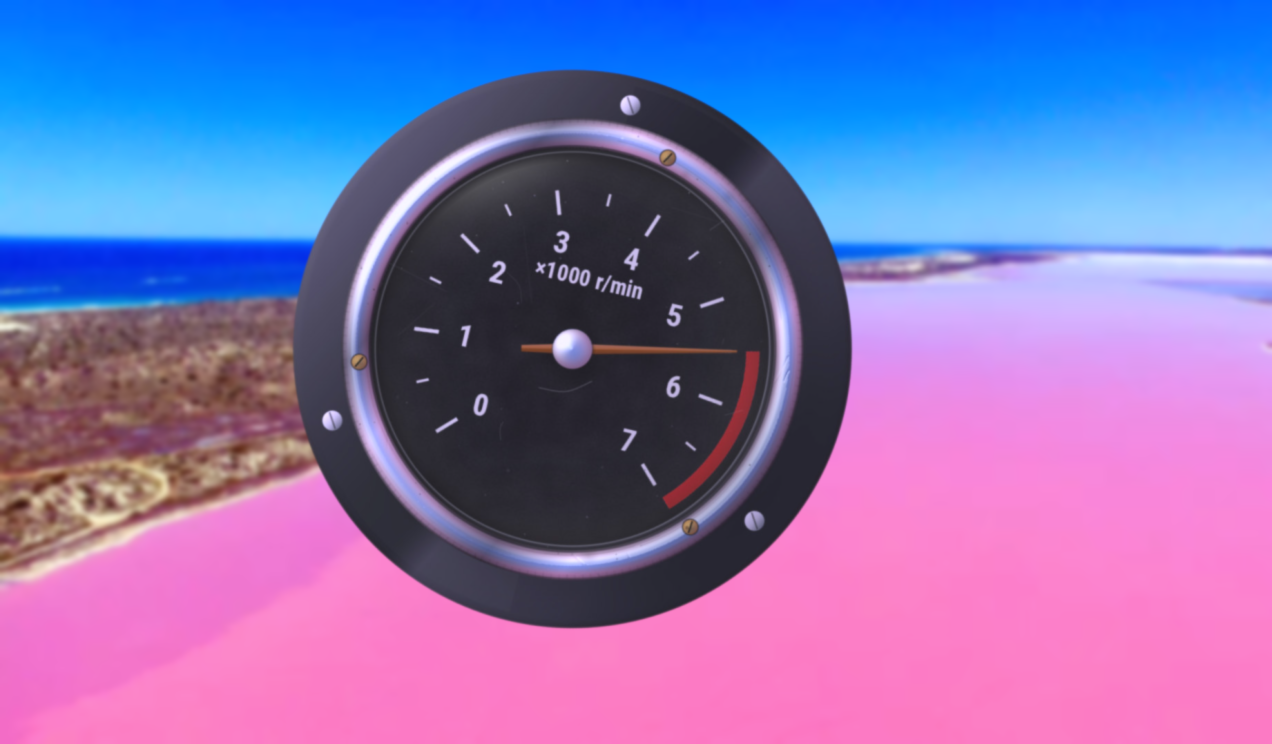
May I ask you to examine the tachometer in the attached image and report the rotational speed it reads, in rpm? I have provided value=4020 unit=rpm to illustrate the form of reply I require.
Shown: value=5500 unit=rpm
